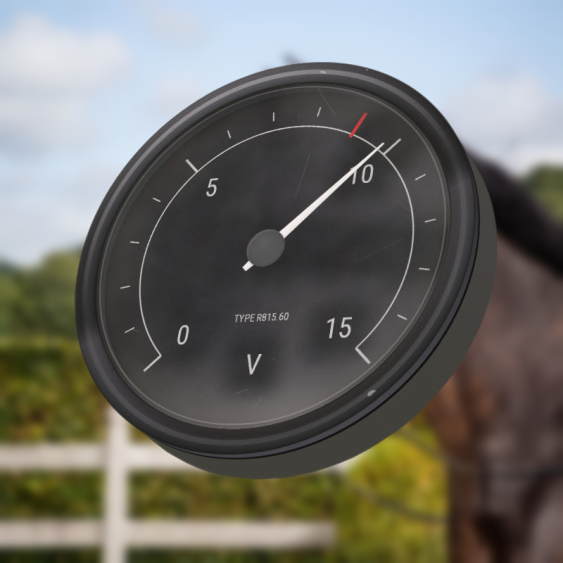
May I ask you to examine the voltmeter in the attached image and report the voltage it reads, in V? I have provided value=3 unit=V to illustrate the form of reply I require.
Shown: value=10 unit=V
